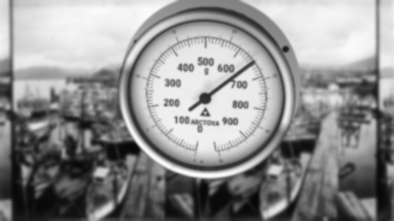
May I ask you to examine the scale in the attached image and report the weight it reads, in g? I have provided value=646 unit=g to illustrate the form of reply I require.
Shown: value=650 unit=g
